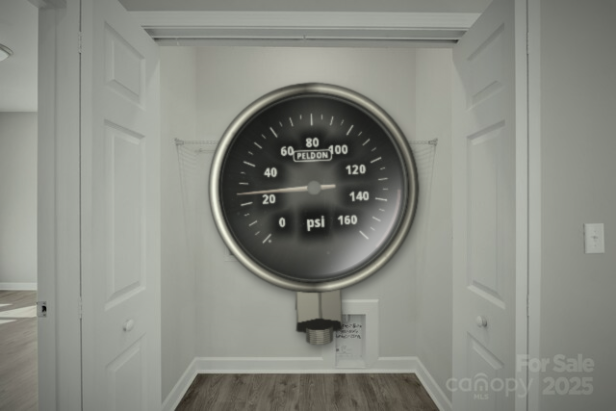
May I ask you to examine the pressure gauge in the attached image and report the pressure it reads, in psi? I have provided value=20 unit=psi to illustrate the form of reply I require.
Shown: value=25 unit=psi
